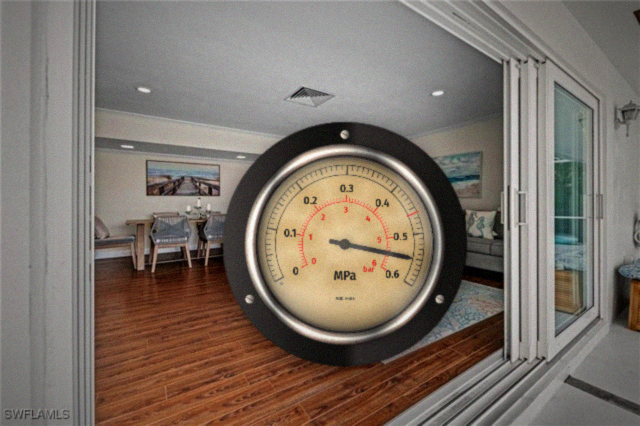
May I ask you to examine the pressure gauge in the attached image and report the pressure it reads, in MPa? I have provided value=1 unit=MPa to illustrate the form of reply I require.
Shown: value=0.55 unit=MPa
